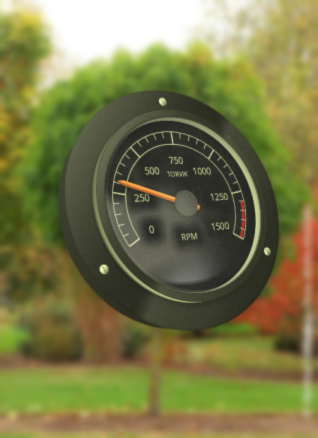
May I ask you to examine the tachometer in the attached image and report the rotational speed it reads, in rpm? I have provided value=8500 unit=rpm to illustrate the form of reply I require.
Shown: value=300 unit=rpm
